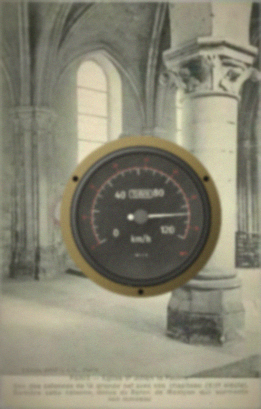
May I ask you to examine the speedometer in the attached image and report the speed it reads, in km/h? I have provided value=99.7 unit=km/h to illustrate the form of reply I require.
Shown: value=105 unit=km/h
